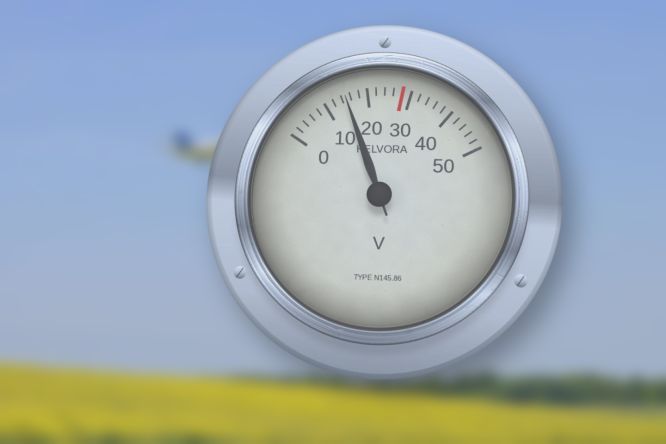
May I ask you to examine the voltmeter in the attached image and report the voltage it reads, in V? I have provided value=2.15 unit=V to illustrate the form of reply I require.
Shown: value=15 unit=V
